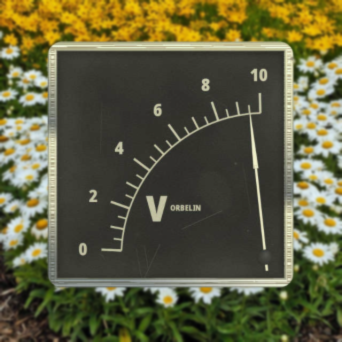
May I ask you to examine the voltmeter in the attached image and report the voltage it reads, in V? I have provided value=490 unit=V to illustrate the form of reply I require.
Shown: value=9.5 unit=V
